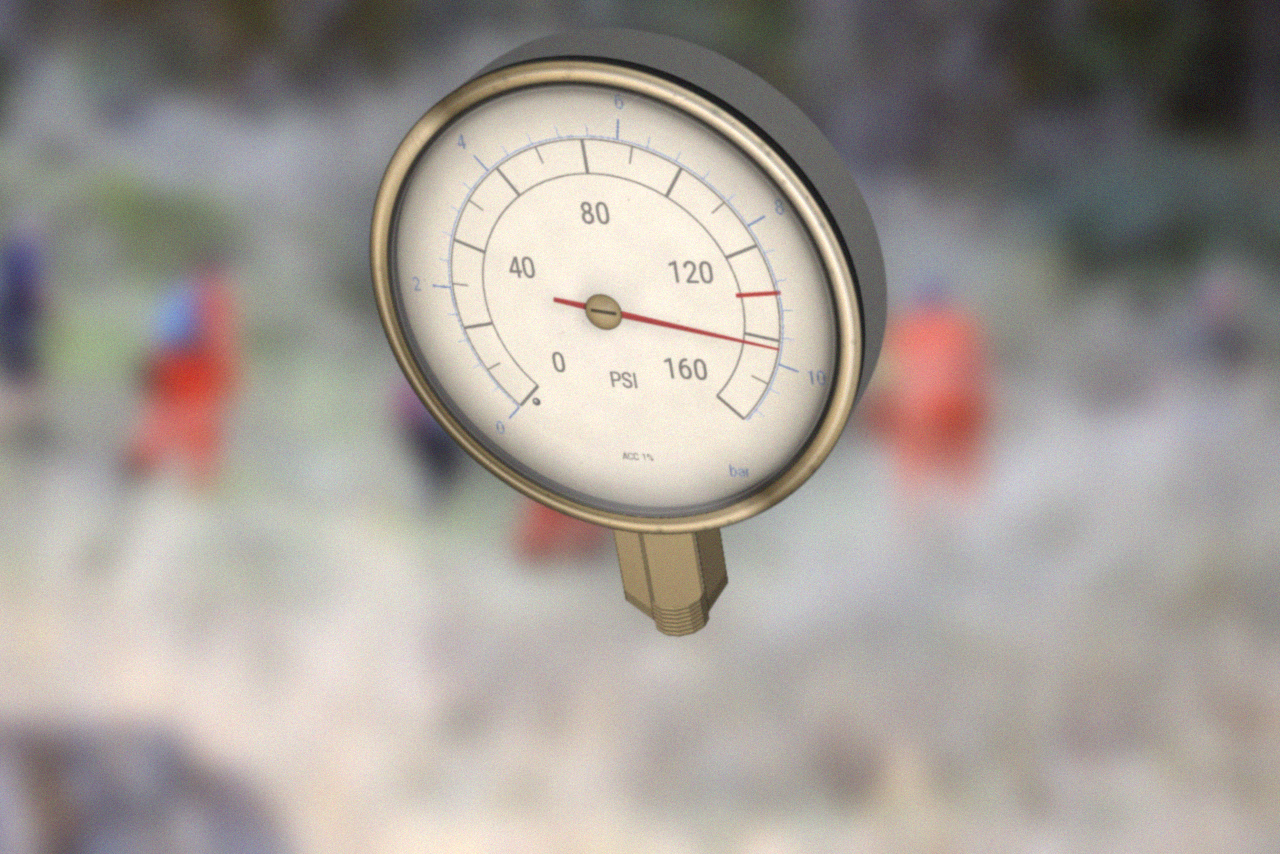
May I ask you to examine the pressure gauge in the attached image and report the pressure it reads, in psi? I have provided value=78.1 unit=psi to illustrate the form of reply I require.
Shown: value=140 unit=psi
